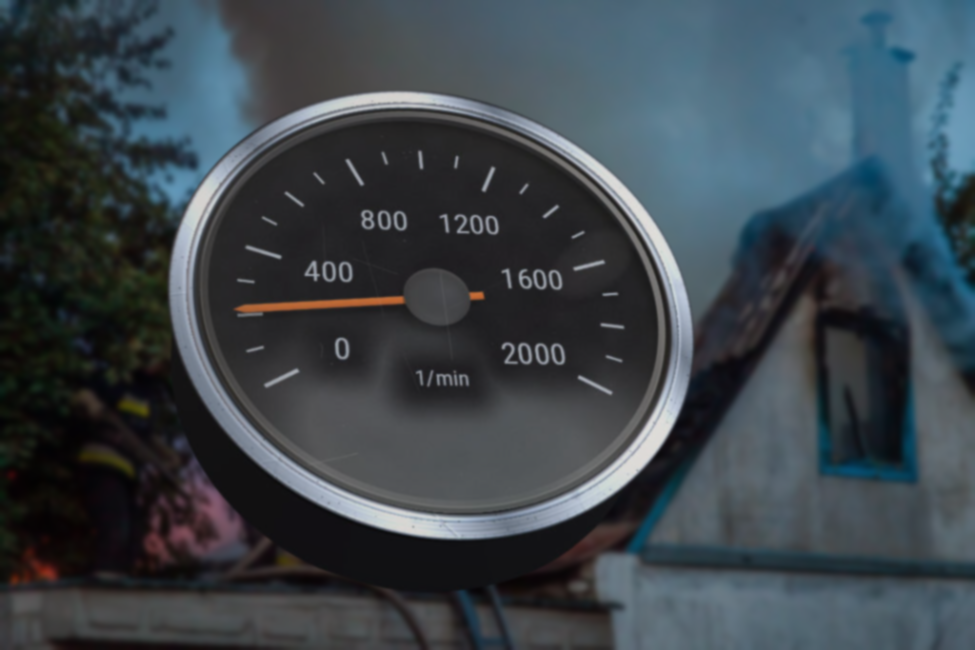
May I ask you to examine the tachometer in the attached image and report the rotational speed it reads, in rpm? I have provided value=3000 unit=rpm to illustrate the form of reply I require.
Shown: value=200 unit=rpm
